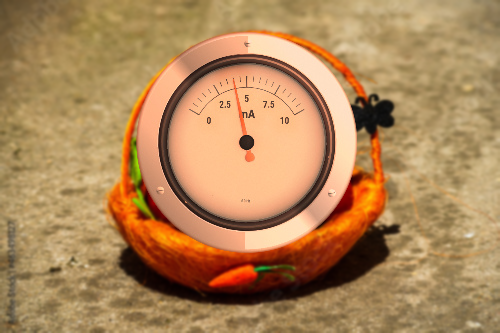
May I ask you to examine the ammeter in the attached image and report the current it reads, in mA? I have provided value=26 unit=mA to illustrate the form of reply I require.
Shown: value=4 unit=mA
